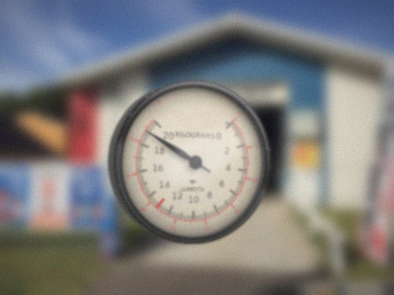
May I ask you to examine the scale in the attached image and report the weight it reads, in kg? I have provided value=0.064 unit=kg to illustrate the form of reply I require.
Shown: value=19 unit=kg
